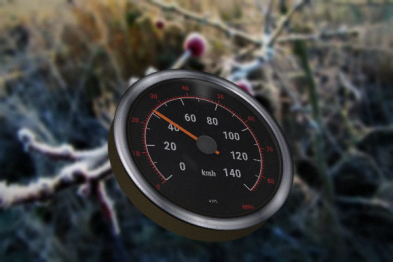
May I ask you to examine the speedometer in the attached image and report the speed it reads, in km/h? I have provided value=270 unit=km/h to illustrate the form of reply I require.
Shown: value=40 unit=km/h
